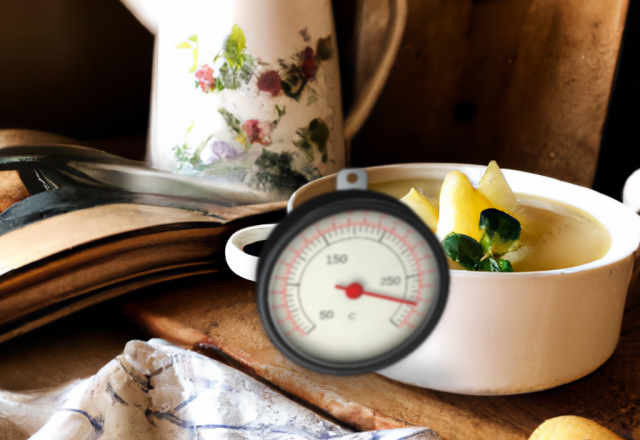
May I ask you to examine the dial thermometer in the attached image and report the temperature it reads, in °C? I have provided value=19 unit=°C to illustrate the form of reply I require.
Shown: value=275 unit=°C
